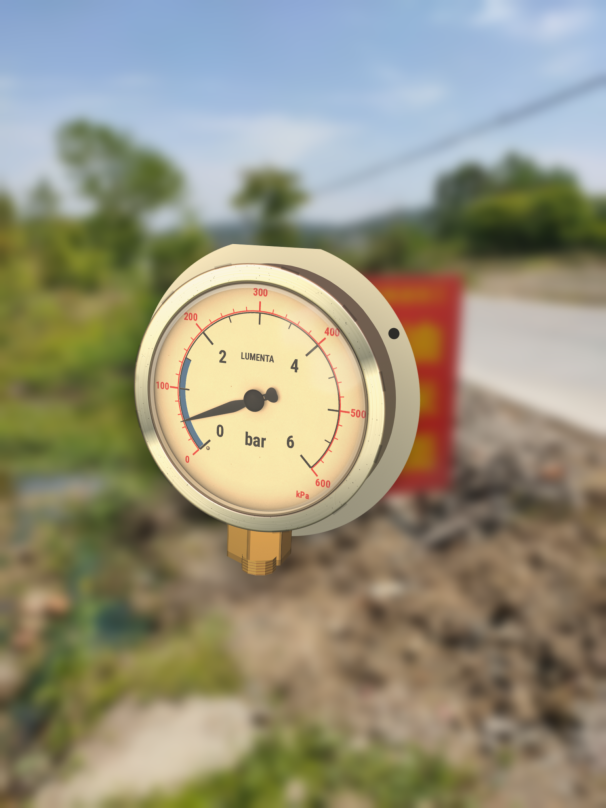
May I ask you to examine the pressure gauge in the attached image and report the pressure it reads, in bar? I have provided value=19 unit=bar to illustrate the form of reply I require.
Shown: value=0.5 unit=bar
